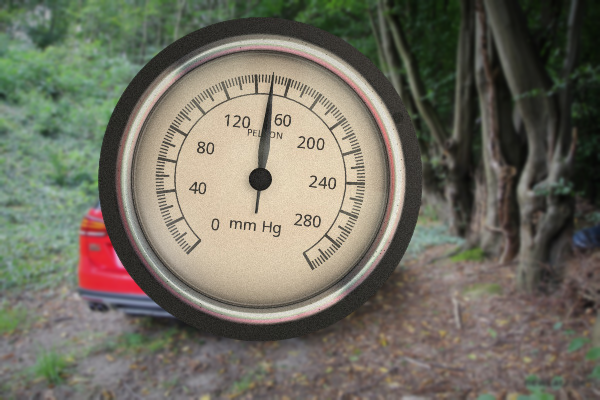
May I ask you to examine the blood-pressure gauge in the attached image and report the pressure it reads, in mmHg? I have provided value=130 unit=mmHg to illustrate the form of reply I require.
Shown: value=150 unit=mmHg
